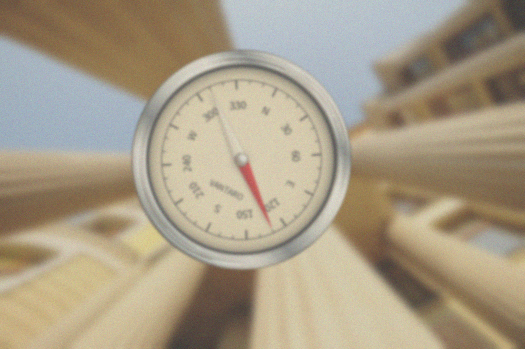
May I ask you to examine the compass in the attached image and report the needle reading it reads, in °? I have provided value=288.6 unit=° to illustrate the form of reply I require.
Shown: value=130 unit=°
